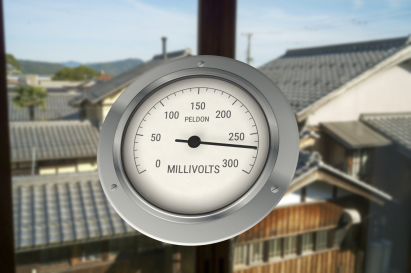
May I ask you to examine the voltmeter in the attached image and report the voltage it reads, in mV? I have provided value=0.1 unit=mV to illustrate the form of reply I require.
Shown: value=270 unit=mV
